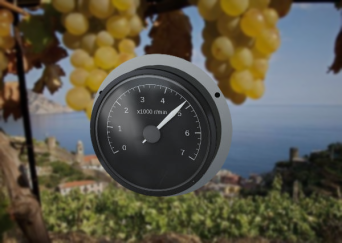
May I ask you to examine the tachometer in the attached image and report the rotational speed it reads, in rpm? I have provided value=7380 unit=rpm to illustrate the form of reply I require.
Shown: value=4800 unit=rpm
